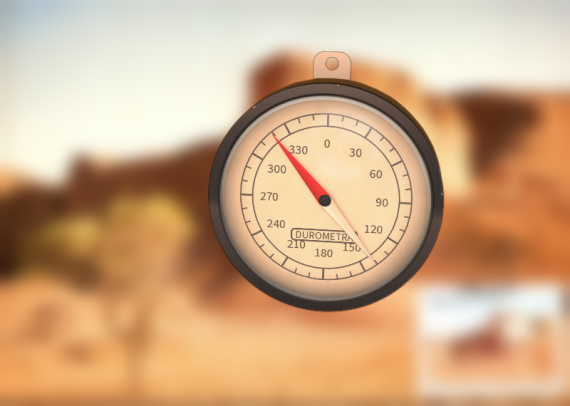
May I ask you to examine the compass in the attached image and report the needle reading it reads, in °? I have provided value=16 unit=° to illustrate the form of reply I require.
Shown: value=320 unit=°
